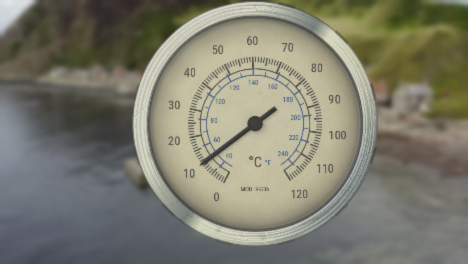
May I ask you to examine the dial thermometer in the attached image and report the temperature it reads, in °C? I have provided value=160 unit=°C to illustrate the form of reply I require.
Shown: value=10 unit=°C
